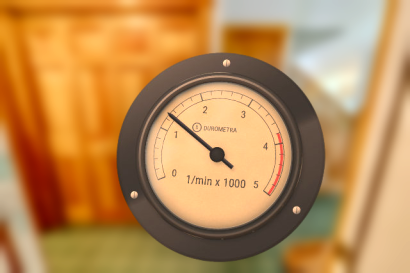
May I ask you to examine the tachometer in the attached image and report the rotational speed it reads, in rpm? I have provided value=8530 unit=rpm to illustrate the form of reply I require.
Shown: value=1300 unit=rpm
